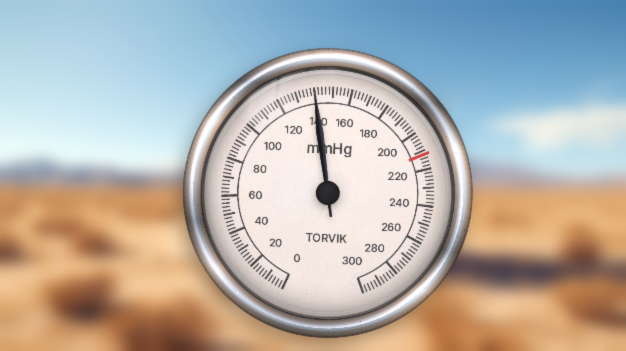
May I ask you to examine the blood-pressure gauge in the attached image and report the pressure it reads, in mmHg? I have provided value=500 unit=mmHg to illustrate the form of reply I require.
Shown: value=140 unit=mmHg
